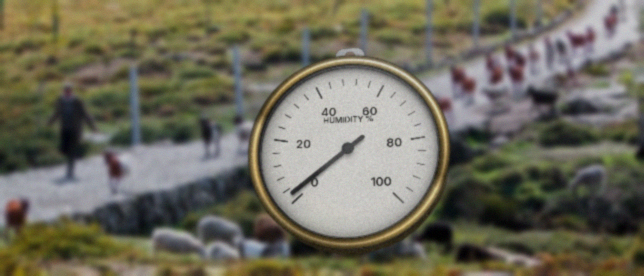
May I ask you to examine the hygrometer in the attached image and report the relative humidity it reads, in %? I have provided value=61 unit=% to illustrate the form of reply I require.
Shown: value=2 unit=%
